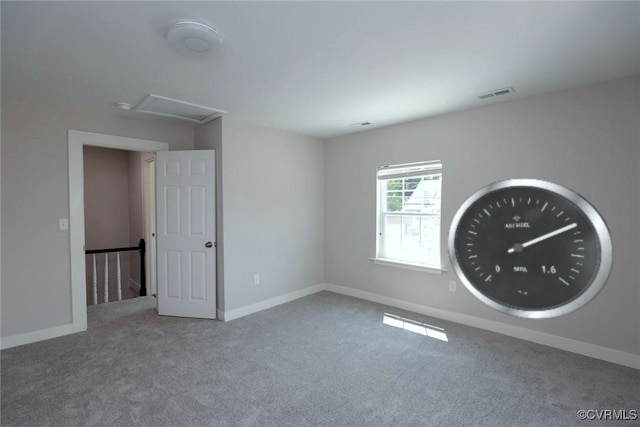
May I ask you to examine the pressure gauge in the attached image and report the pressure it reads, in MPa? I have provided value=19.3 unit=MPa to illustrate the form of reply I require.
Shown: value=1.2 unit=MPa
